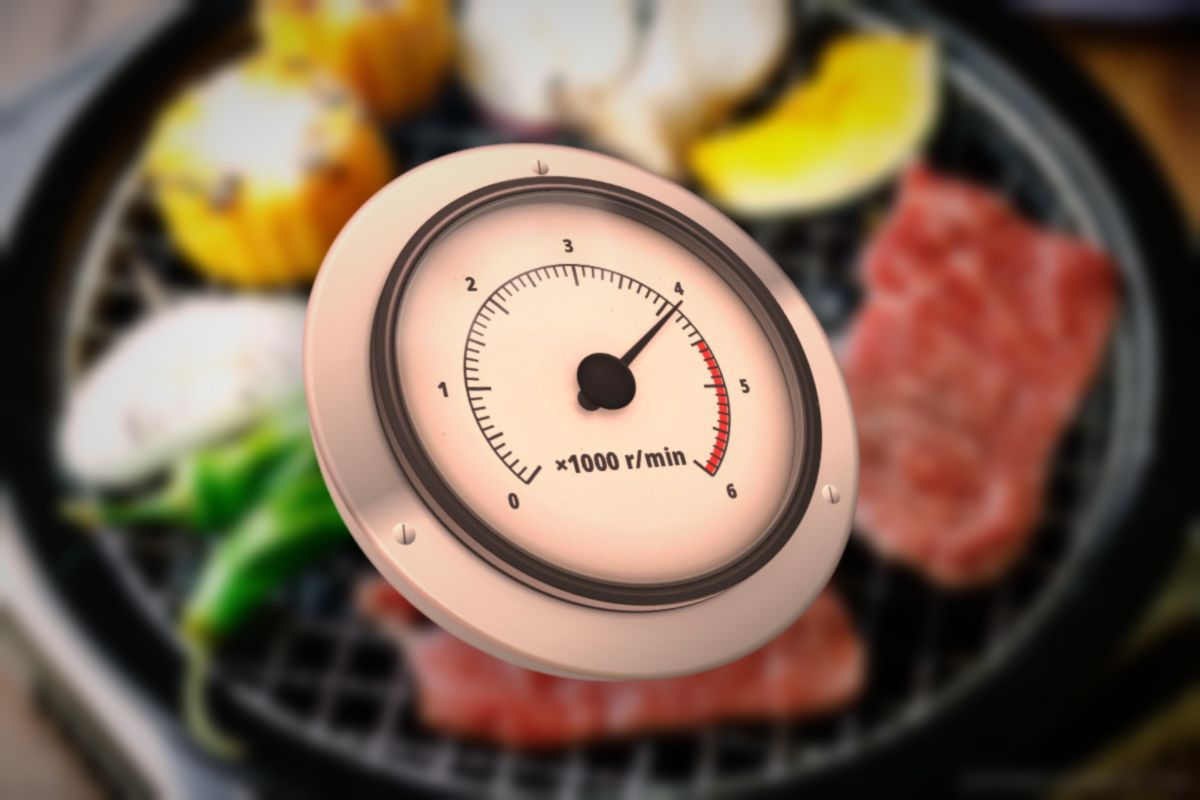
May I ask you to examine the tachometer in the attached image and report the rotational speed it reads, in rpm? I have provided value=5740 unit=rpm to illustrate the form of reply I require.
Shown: value=4100 unit=rpm
